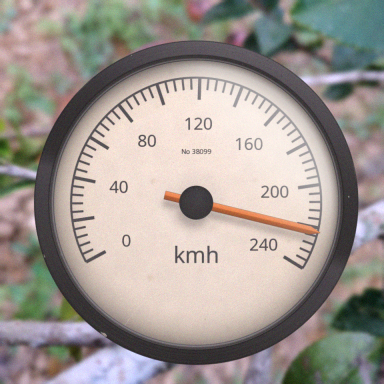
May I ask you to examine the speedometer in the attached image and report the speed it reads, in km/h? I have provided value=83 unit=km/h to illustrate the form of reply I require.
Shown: value=222 unit=km/h
